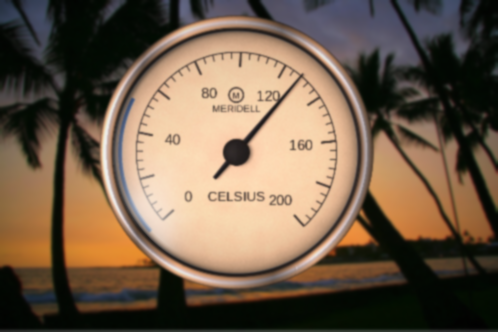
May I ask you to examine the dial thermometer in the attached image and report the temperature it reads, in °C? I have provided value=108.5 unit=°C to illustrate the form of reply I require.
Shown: value=128 unit=°C
